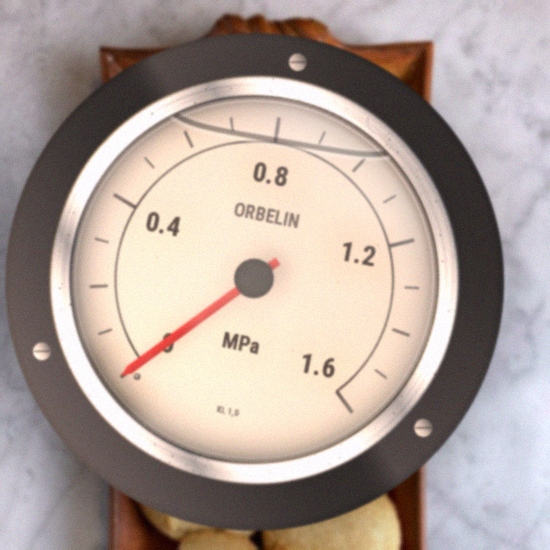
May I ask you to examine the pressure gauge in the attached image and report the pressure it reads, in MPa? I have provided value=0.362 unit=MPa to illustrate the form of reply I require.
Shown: value=0 unit=MPa
